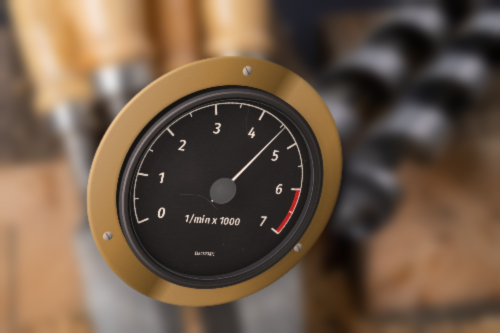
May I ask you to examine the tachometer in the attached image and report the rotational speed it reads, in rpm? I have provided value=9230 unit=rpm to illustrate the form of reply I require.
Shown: value=4500 unit=rpm
